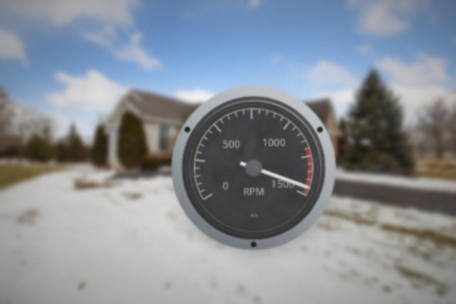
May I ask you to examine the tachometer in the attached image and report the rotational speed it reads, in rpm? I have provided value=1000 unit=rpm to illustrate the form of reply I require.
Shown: value=1450 unit=rpm
